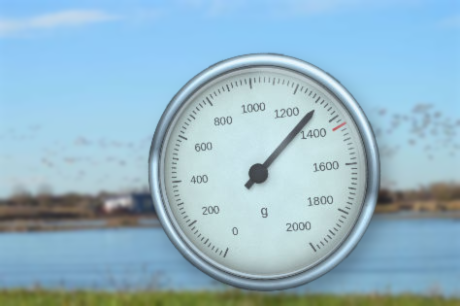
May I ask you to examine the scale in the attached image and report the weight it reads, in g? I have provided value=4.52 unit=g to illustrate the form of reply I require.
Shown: value=1320 unit=g
